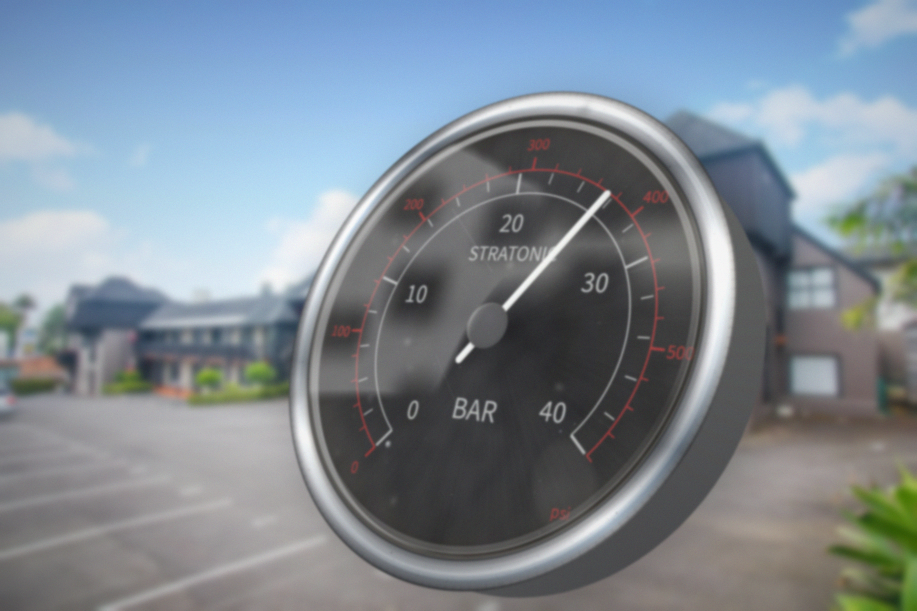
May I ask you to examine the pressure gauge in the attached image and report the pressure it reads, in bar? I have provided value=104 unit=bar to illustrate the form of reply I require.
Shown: value=26 unit=bar
